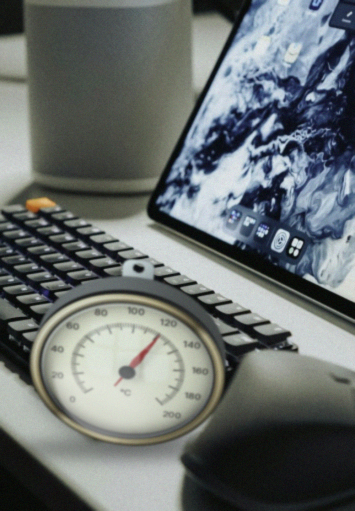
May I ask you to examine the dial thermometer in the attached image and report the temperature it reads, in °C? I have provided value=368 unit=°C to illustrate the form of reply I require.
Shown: value=120 unit=°C
